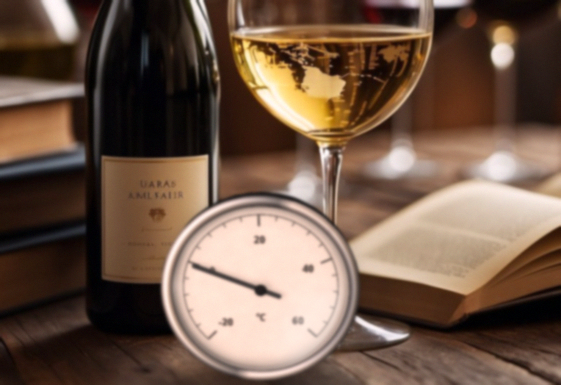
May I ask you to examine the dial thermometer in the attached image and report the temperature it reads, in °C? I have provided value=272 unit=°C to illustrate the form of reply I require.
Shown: value=0 unit=°C
